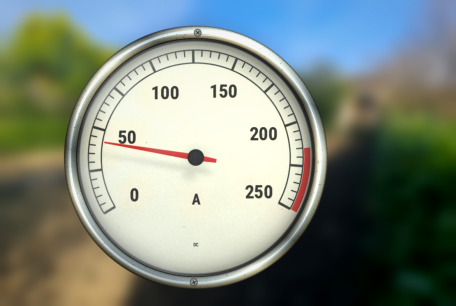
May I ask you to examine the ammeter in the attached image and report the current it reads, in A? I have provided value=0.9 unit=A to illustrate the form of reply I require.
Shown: value=42.5 unit=A
